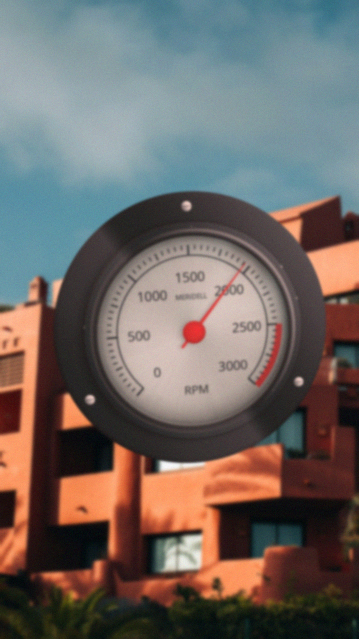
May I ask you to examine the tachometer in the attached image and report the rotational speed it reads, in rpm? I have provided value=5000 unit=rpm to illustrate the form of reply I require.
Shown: value=1950 unit=rpm
